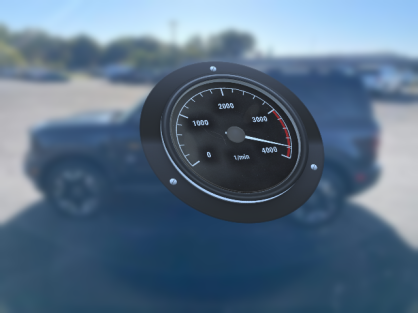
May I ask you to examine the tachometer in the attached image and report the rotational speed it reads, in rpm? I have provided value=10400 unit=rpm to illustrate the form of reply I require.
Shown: value=3800 unit=rpm
